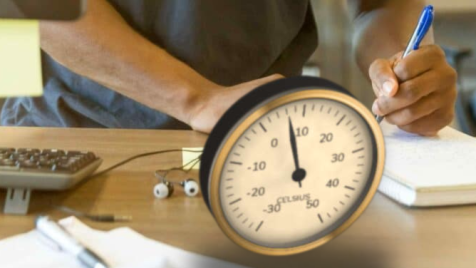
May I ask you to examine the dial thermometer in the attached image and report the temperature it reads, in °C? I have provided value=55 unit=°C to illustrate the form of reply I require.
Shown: value=6 unit=°C
